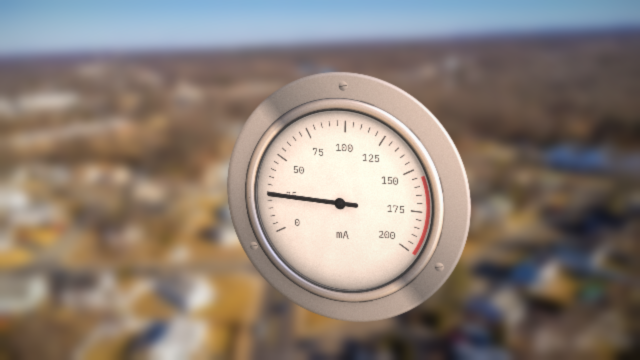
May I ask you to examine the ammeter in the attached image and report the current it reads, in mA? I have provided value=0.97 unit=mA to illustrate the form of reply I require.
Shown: value=25 unit=mA
